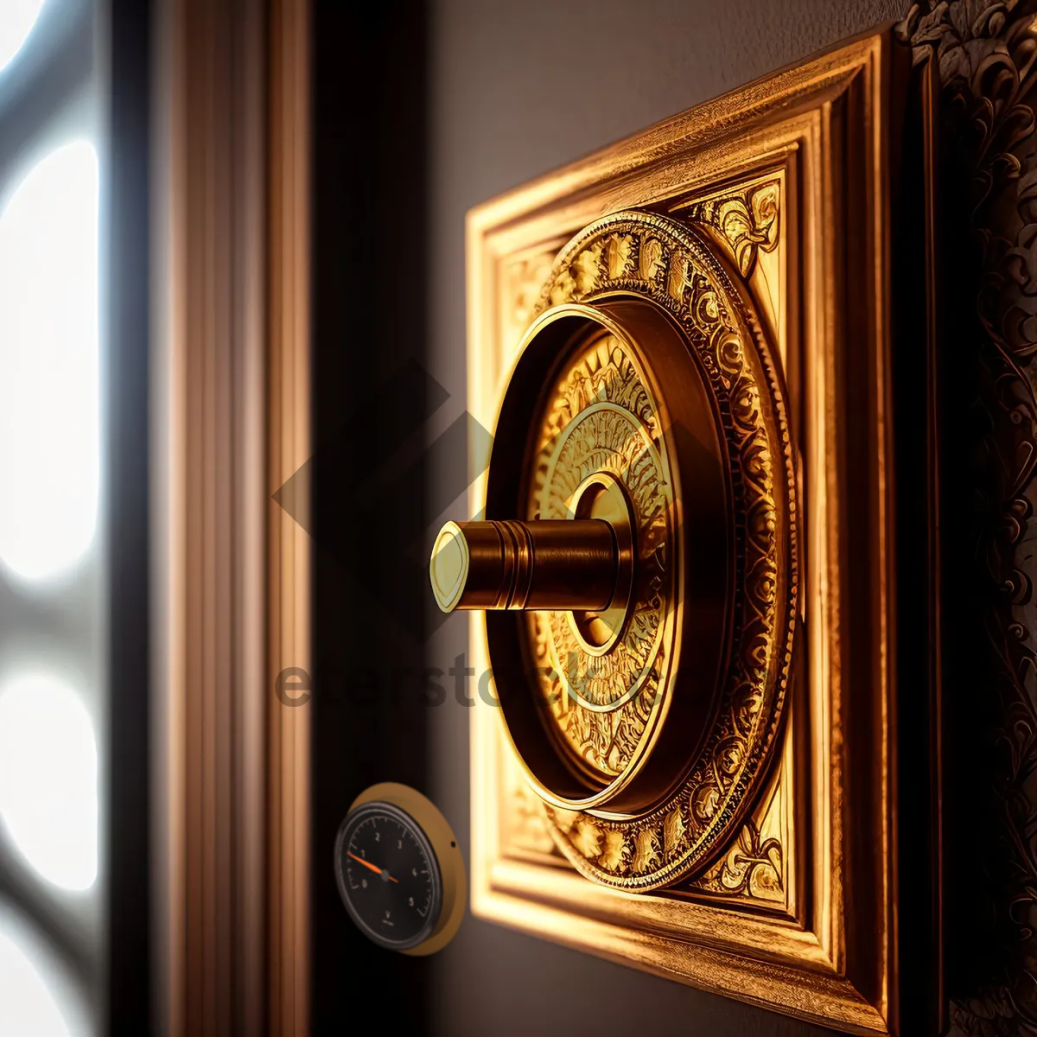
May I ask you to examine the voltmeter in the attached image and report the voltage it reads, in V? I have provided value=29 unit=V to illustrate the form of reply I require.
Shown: value=0.8 unit=V
